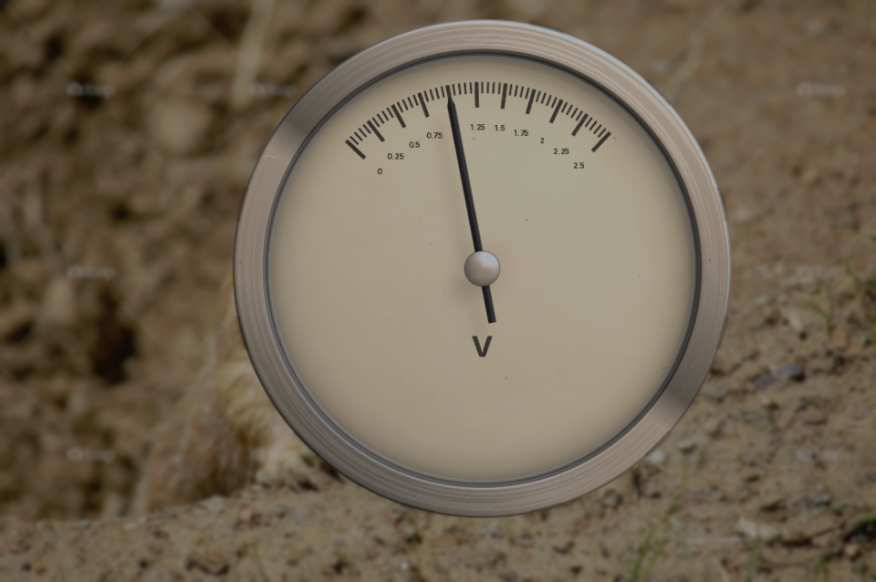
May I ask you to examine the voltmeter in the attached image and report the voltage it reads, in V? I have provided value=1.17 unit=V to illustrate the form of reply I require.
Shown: value=1 unit=V
